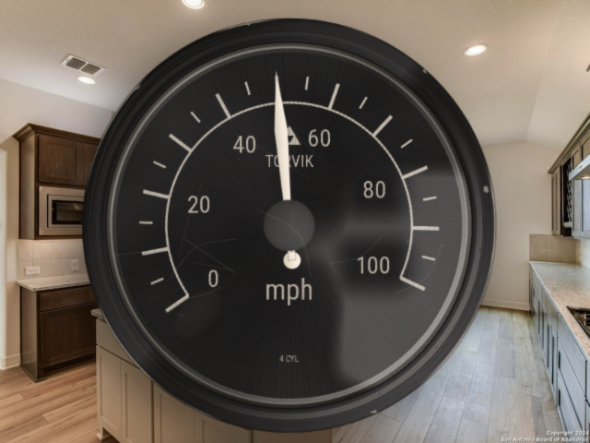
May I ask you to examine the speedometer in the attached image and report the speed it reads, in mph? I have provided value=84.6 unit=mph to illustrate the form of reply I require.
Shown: value=50 unit=mph
